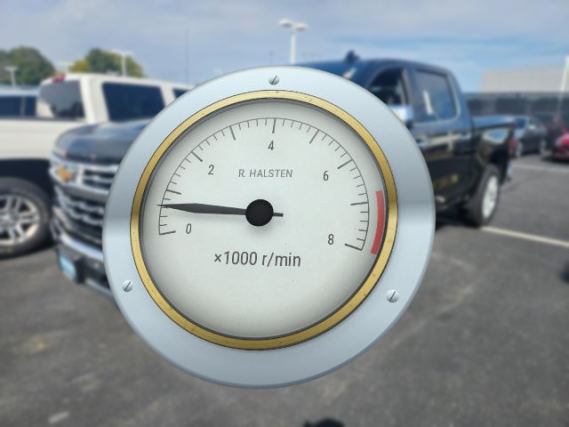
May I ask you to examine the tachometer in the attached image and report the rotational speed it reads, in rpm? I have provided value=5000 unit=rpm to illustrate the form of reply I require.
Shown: value=600 unit=rpm
